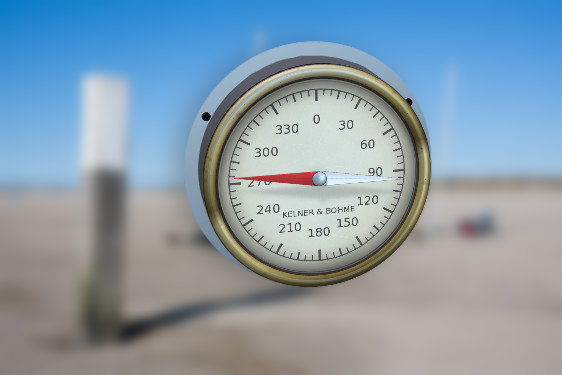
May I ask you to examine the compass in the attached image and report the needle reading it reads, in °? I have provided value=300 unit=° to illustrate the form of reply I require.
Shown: value=275 unit=°
